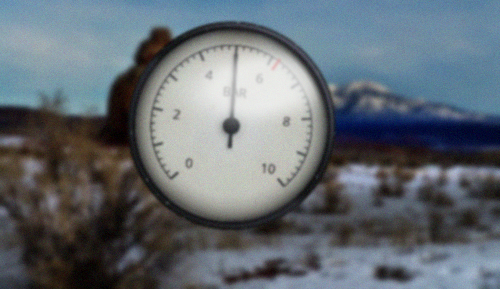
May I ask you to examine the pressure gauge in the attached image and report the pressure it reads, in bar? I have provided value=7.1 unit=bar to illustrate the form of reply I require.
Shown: value=5 unit=bar
